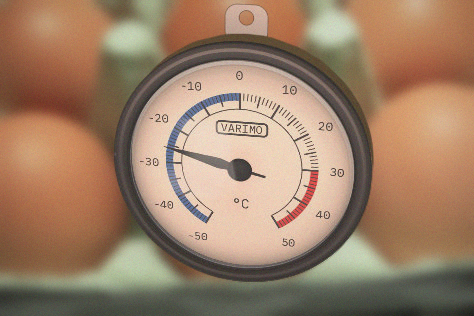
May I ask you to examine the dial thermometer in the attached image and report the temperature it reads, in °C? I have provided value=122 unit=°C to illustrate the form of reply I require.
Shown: value=-25 unit=°C
